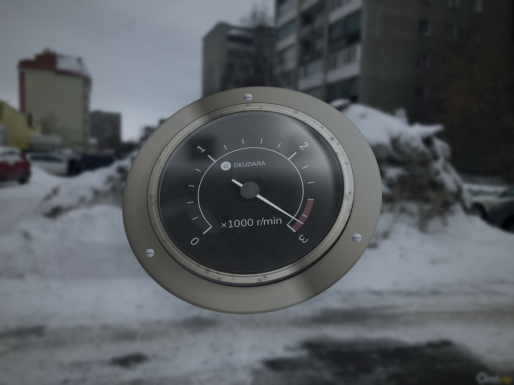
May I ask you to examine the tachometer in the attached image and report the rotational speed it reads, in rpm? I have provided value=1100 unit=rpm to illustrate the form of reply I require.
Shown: value=2900 unit=rpm
